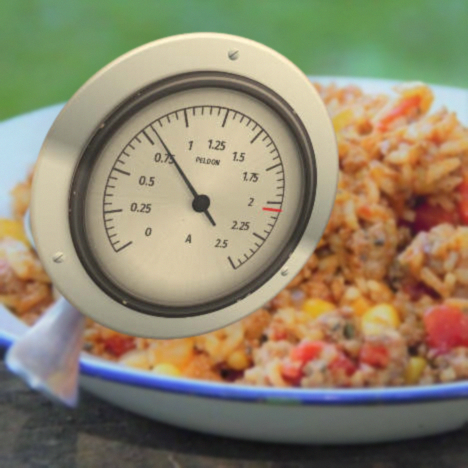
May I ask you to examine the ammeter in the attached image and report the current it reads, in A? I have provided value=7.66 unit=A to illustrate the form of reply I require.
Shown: value=0.8 unit=A
